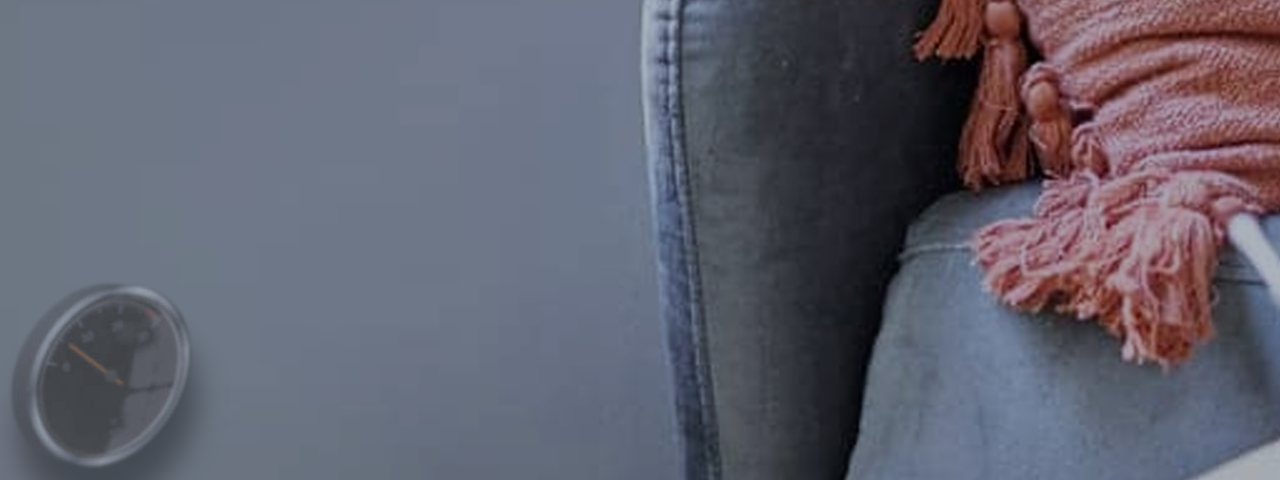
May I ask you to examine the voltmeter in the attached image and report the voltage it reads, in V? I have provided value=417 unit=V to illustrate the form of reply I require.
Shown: value=5 unit=V
